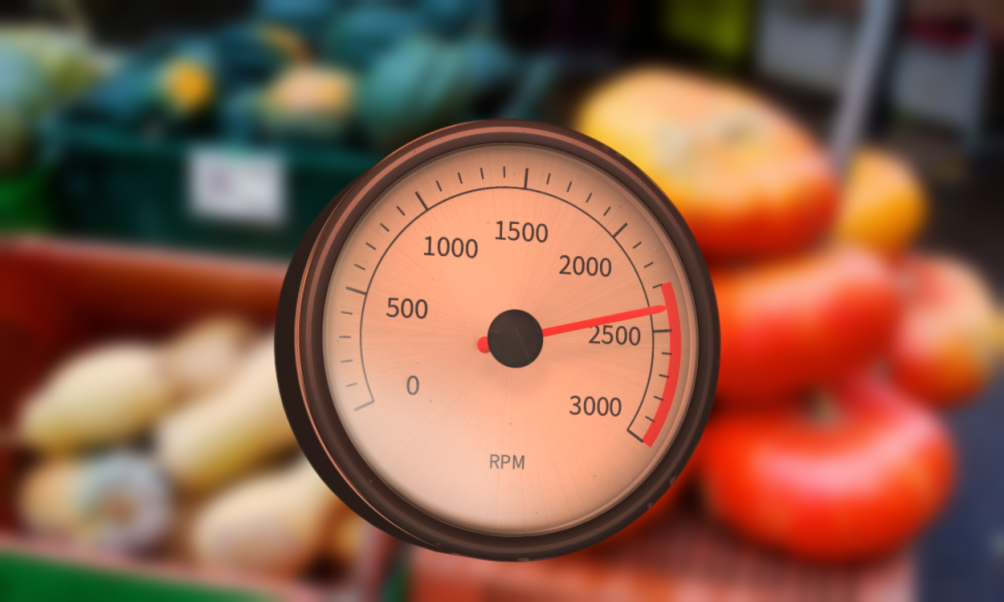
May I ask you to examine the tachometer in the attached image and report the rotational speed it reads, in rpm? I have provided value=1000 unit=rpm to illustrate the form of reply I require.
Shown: value=2400 unit=rpm
